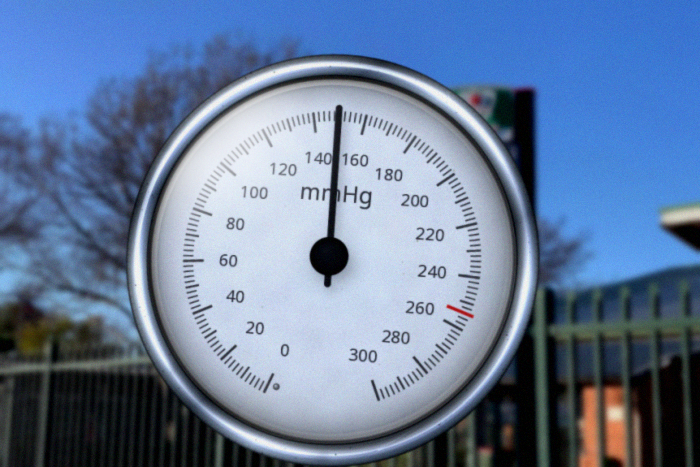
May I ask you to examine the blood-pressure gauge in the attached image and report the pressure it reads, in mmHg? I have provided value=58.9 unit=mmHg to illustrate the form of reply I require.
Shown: value=150 unit=mmHg
